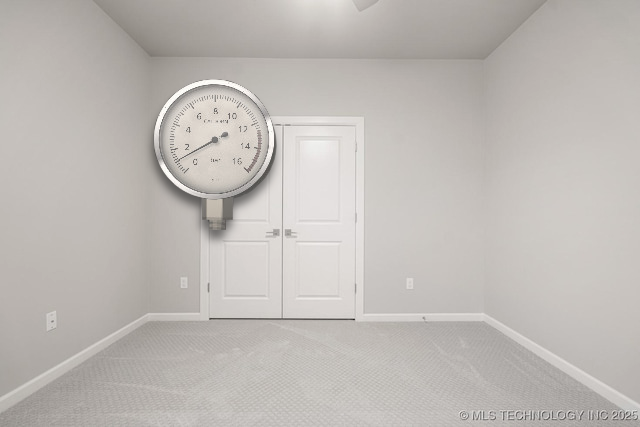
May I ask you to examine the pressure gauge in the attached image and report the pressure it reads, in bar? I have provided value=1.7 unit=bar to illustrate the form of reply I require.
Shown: value=1 unit=bar
